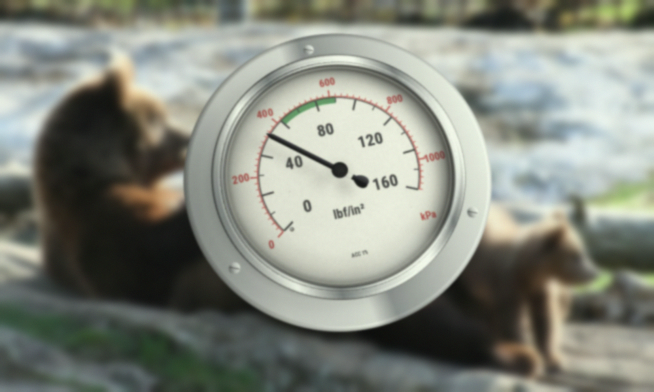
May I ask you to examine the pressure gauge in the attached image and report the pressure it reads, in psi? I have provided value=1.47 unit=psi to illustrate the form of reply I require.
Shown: value=50 unit=psi
